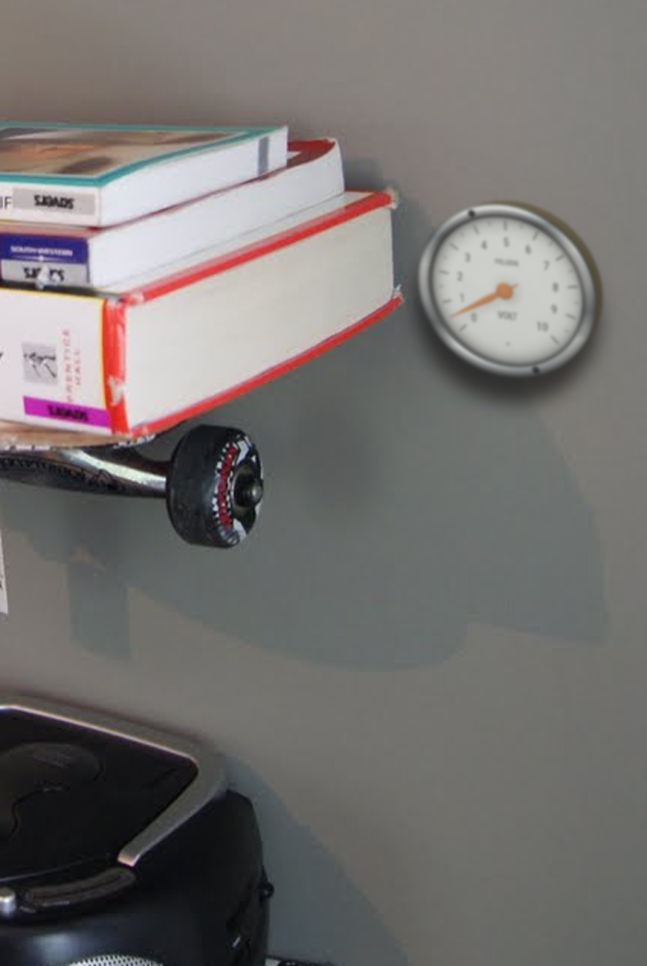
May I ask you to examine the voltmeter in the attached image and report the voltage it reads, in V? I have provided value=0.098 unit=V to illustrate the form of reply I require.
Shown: value=0.5 unit=V
